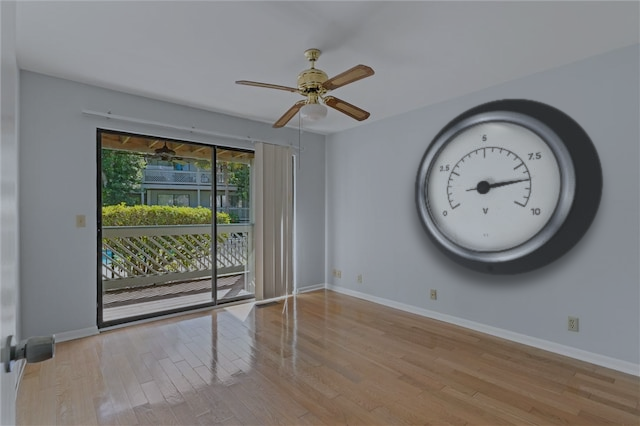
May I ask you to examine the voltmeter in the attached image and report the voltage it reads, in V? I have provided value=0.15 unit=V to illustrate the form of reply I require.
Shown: value=8.5 unit=V
